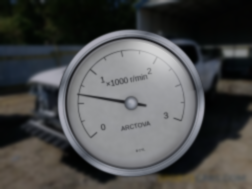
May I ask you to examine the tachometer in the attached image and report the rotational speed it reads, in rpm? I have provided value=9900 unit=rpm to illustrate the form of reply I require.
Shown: value=625 unit=rpm
